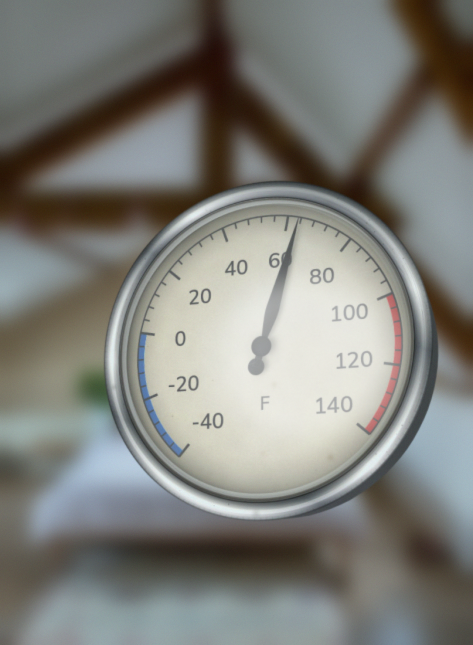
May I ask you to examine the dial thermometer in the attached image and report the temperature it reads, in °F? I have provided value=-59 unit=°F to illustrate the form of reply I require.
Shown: value=64 unit=°F
